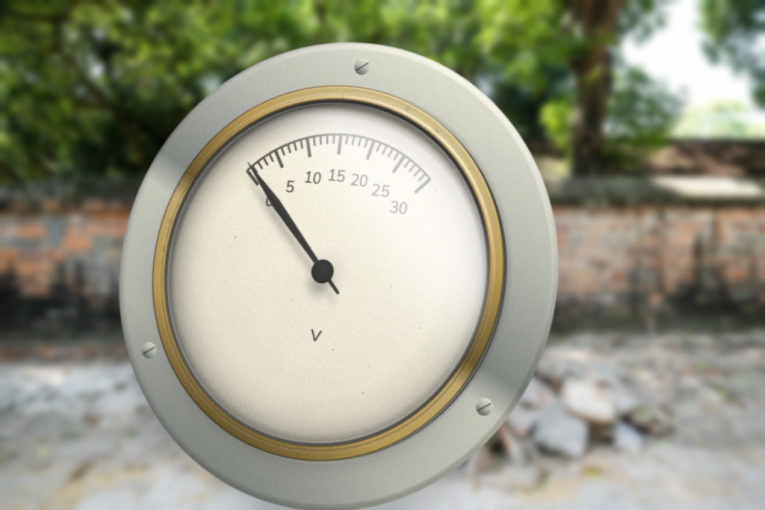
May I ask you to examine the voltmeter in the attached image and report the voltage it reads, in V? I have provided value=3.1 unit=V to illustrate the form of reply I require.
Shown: value=1 unit=V
